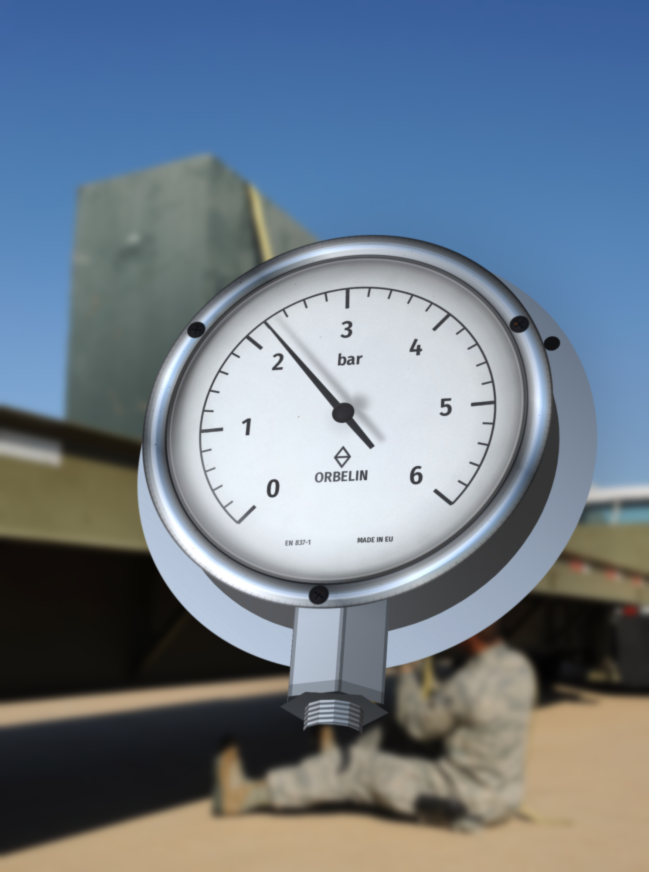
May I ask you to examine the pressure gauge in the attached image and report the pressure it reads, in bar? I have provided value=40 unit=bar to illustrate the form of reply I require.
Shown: value=2.2 unit=bar
